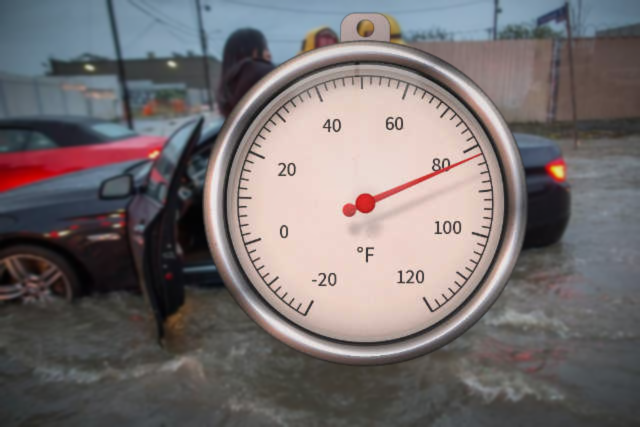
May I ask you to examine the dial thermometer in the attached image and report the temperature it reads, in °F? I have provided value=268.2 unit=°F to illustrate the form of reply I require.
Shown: value=82 unit=°F
